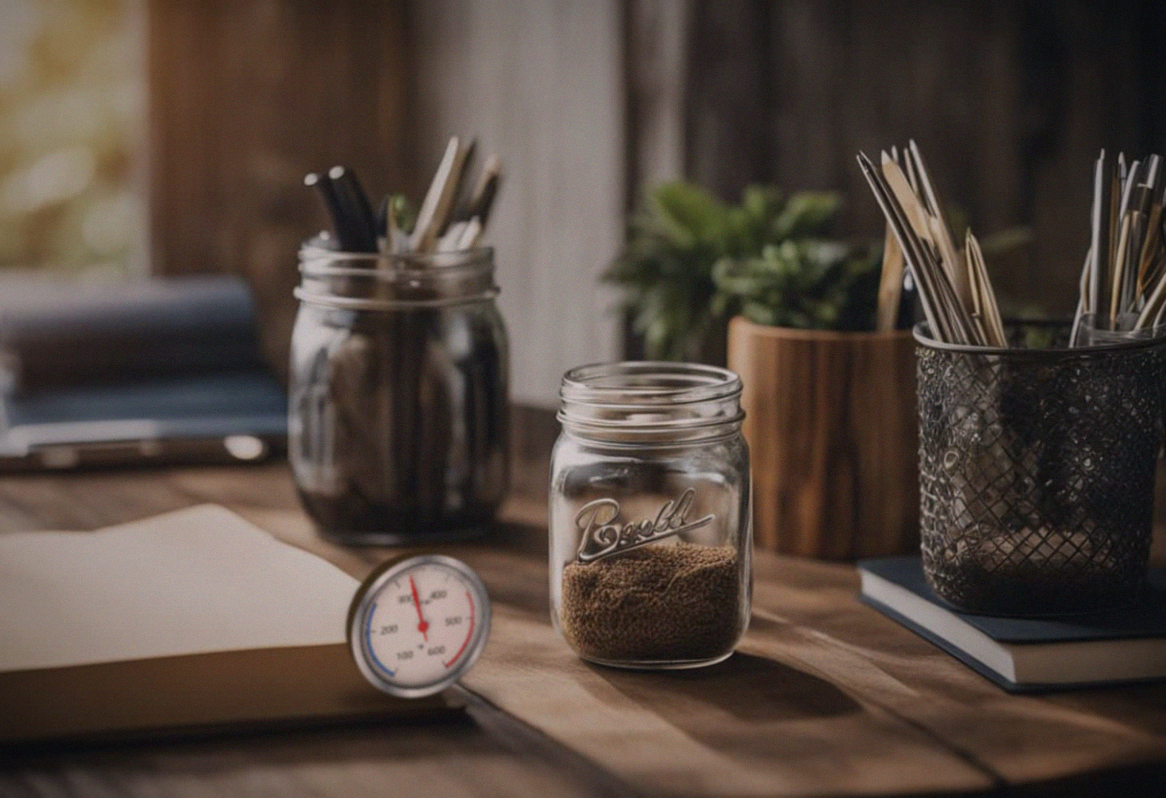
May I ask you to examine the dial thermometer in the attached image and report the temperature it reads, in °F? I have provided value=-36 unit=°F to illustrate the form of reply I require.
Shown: value=325 unit=°F
